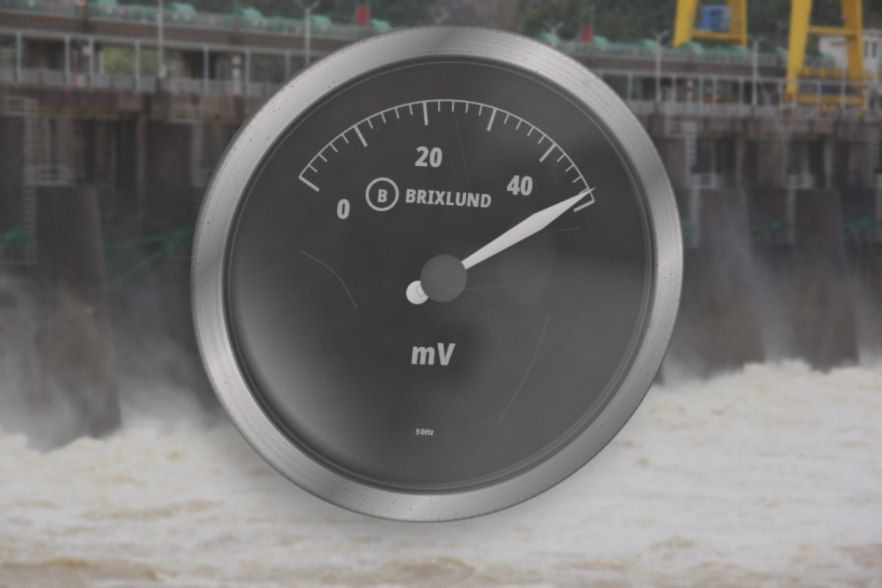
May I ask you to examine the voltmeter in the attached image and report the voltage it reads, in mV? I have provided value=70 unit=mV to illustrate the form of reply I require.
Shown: value=48 unit=mV
